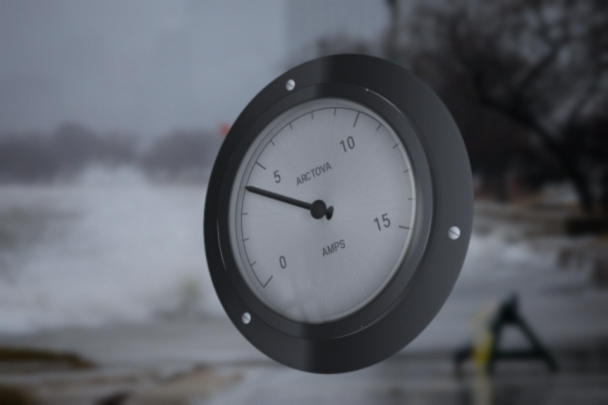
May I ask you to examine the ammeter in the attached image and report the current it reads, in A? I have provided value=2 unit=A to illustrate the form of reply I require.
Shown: value=4 unit=A
